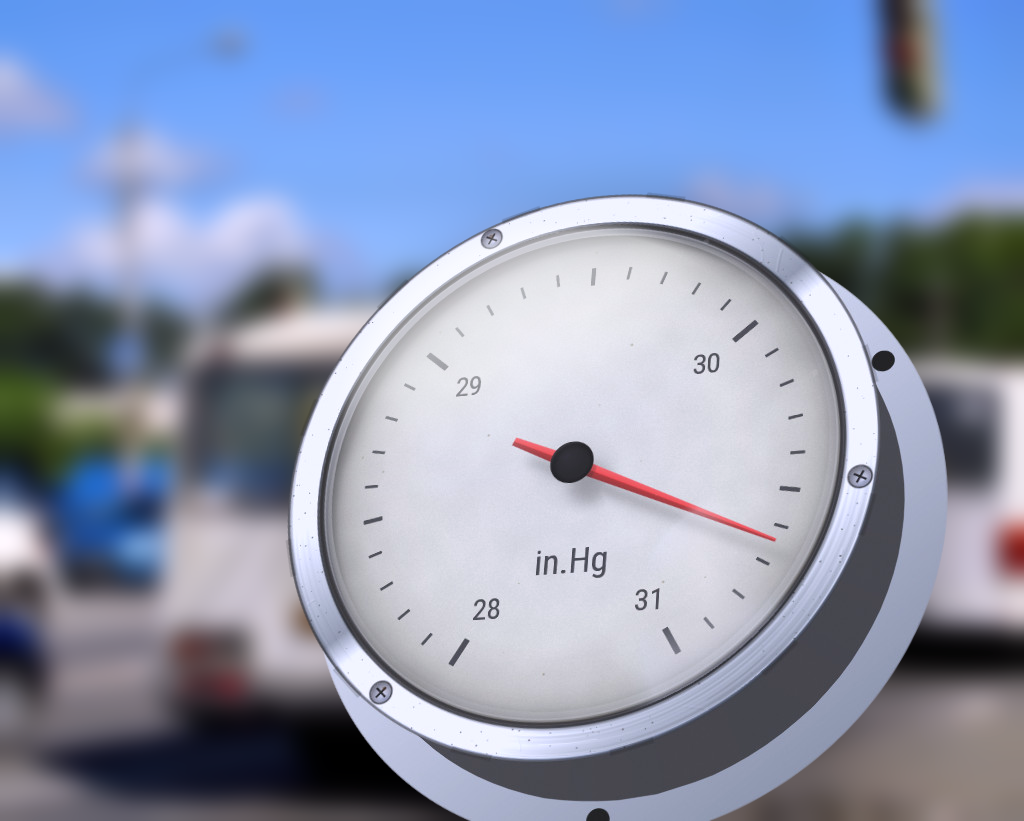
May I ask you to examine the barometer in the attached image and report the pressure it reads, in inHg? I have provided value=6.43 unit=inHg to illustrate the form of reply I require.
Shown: value=30.65 unit=inHg
